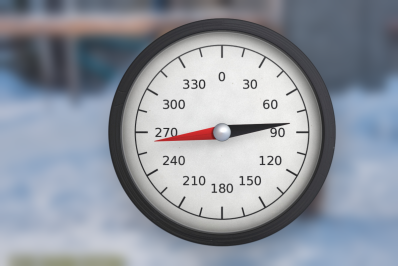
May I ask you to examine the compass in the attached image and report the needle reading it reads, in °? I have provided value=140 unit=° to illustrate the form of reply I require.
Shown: value=262.5 unit=°
